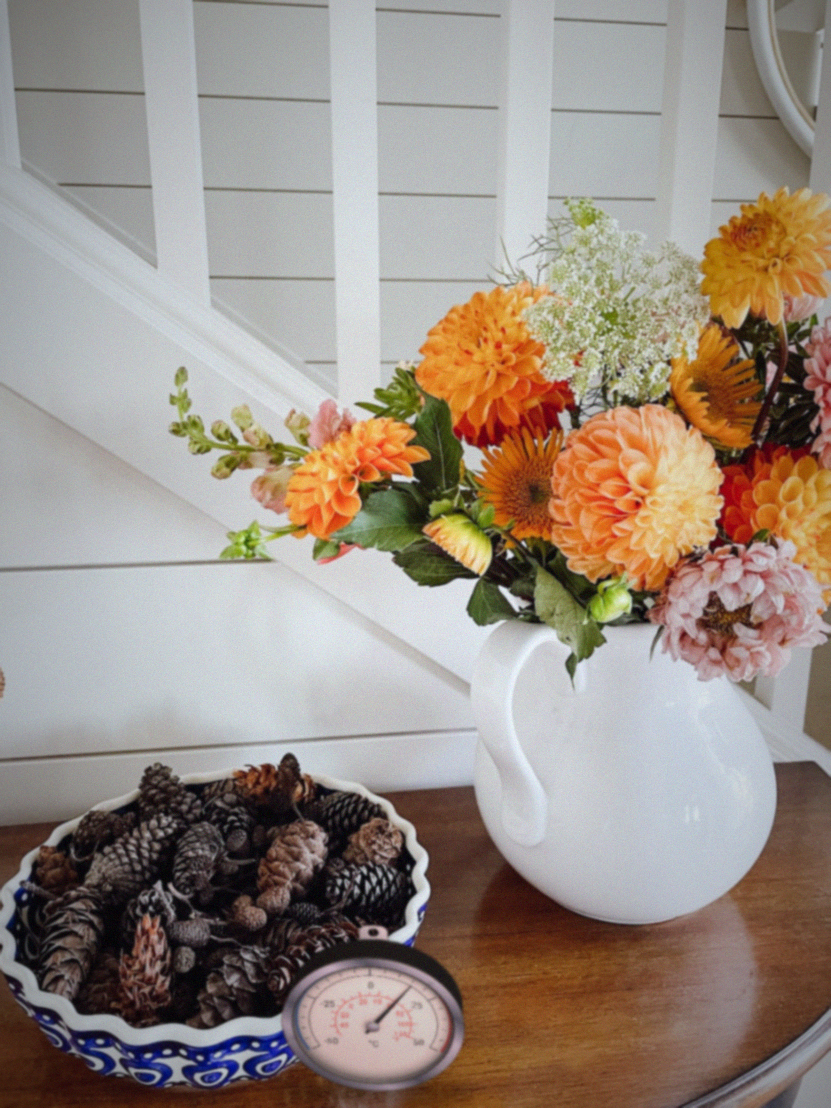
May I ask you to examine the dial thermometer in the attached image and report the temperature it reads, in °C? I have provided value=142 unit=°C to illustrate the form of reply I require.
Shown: value=15 unit=°C
